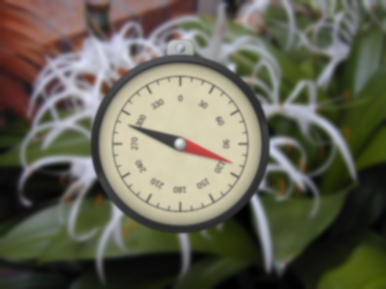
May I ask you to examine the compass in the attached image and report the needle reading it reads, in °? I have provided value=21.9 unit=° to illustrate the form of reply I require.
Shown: value=110 unit=°
